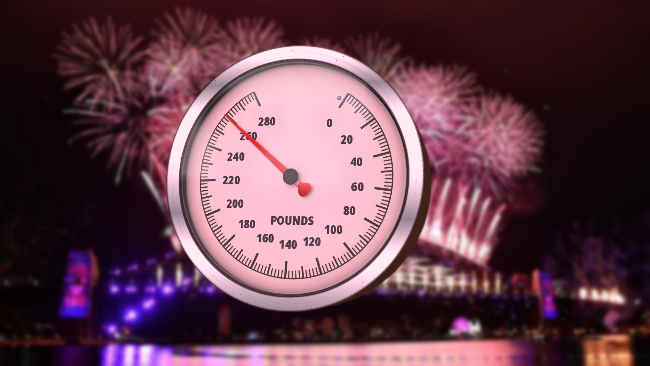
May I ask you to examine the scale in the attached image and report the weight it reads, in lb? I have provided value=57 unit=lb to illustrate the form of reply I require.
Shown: value=260 unit=lb
